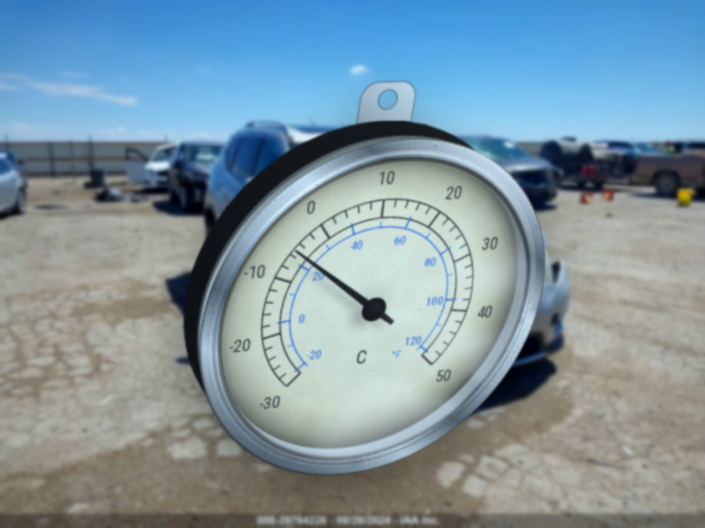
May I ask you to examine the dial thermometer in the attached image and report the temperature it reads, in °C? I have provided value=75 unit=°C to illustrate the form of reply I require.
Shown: value=-5 unit=°C
